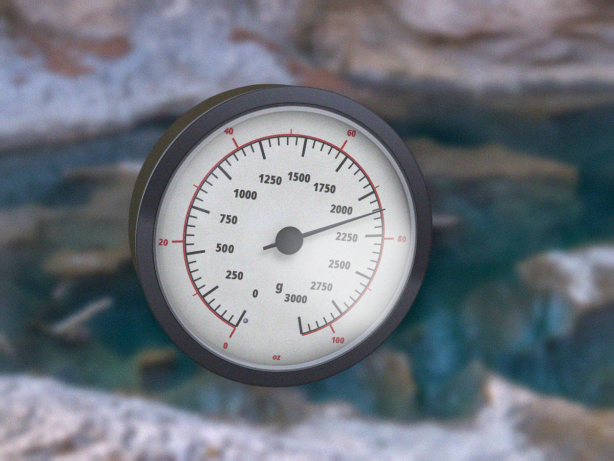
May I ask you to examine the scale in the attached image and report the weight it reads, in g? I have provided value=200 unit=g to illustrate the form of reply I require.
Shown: value=2100 unit=g
